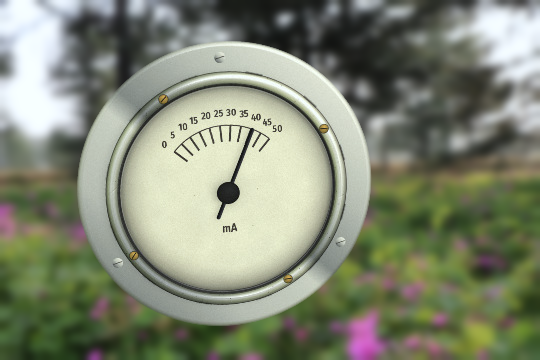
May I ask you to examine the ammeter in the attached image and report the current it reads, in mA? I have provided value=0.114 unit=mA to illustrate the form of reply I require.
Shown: value=40 unit=mA
